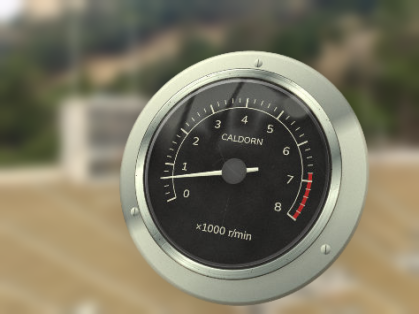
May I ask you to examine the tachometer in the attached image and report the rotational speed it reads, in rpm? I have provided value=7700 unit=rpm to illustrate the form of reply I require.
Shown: value=600 unit=rpm
